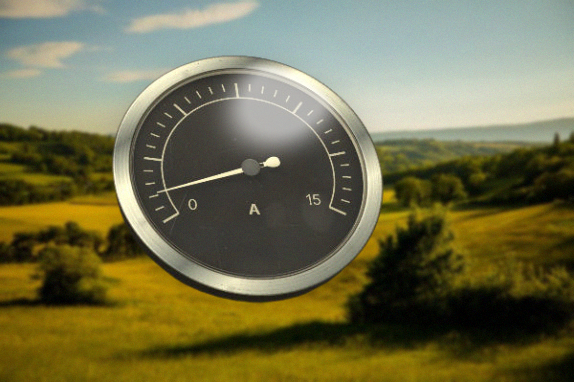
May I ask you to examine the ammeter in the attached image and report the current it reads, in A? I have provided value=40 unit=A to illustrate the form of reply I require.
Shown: value=1 unit=A
